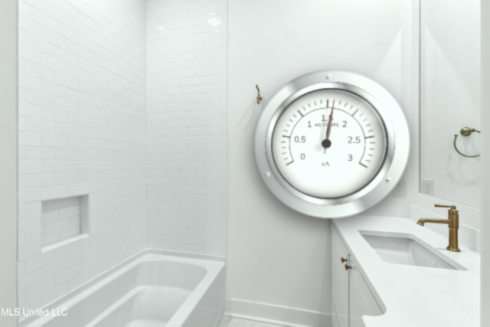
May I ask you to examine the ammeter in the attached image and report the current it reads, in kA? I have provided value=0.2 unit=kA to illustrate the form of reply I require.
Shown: value=1.6 unit=kA
